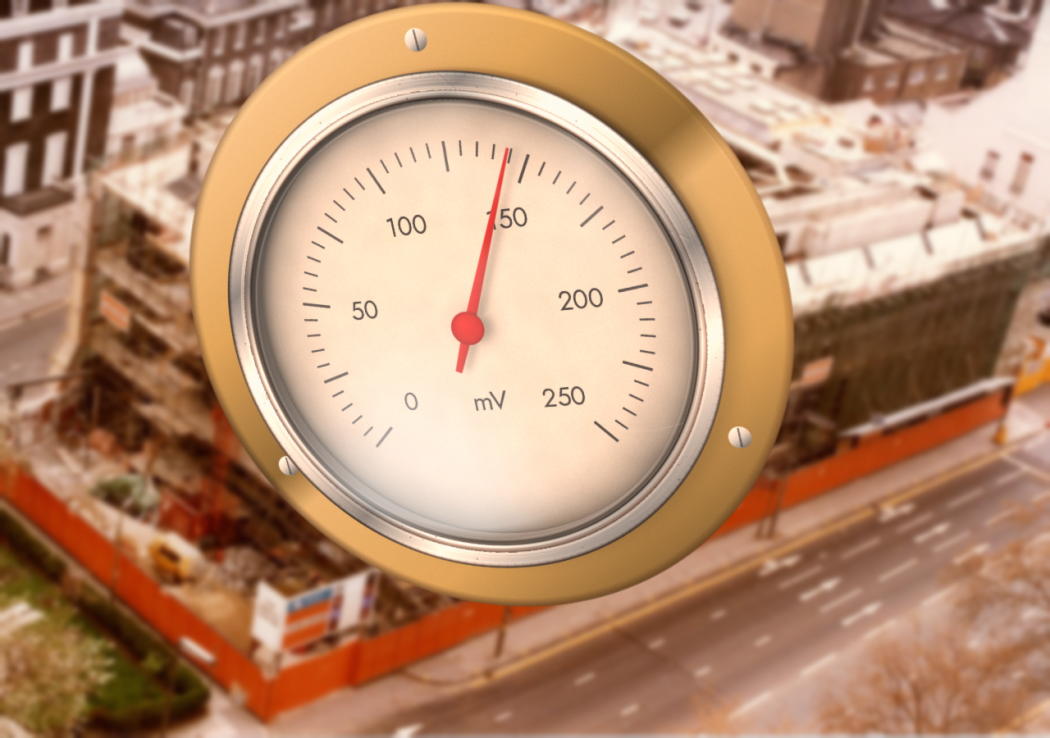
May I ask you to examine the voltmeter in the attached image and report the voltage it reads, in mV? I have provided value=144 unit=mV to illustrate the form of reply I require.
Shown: value=145 unit=mV
